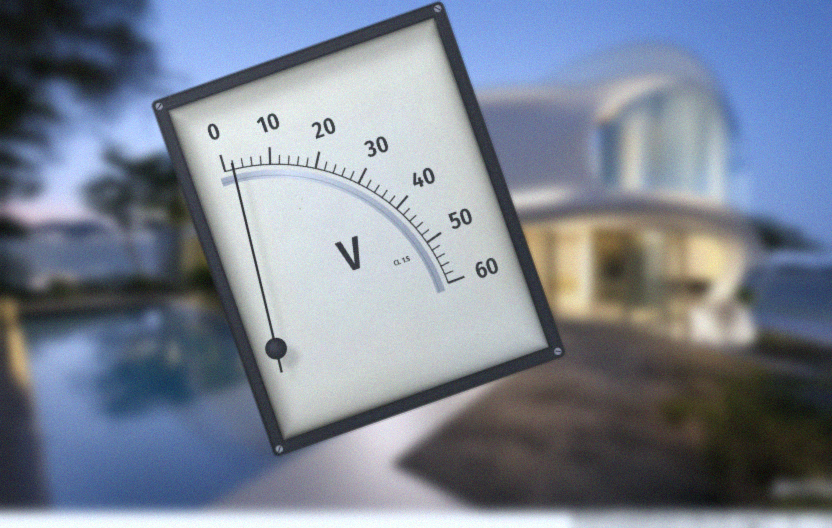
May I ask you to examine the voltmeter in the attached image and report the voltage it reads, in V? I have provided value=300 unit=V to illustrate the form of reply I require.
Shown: value=2 unit=V
